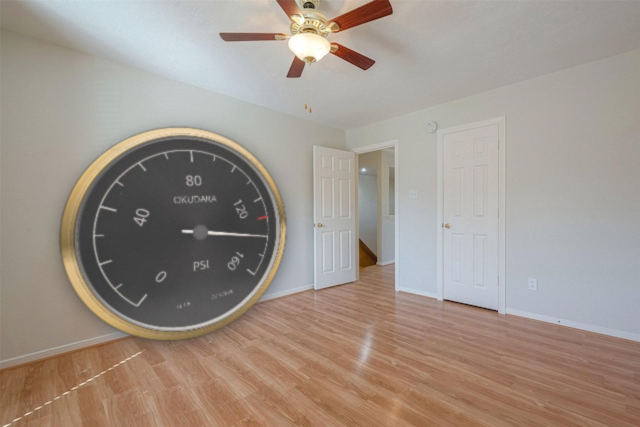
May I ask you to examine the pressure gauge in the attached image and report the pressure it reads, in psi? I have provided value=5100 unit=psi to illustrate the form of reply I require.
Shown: value=140 unit=psi
